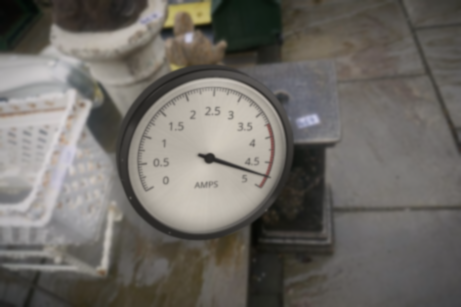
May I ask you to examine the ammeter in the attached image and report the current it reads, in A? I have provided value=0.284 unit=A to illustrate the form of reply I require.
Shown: value=4.75 unit=A
